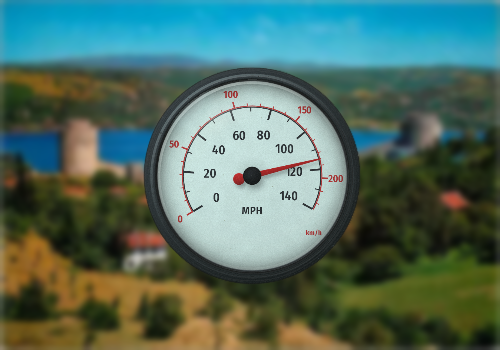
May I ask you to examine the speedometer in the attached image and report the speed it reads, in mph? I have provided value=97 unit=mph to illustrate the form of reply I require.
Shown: value=115 unit=mph
